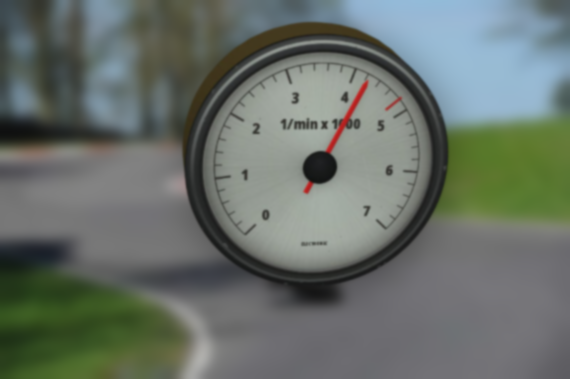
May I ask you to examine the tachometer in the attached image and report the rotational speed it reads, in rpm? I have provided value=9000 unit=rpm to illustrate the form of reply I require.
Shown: value=4200 unit=rpm
